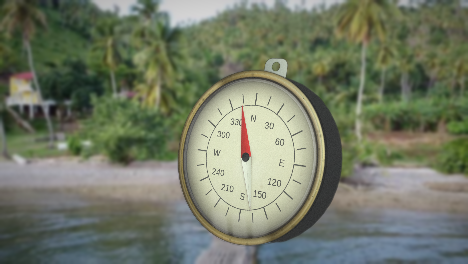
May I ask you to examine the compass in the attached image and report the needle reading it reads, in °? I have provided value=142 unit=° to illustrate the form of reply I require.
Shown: value=345 unit=°
